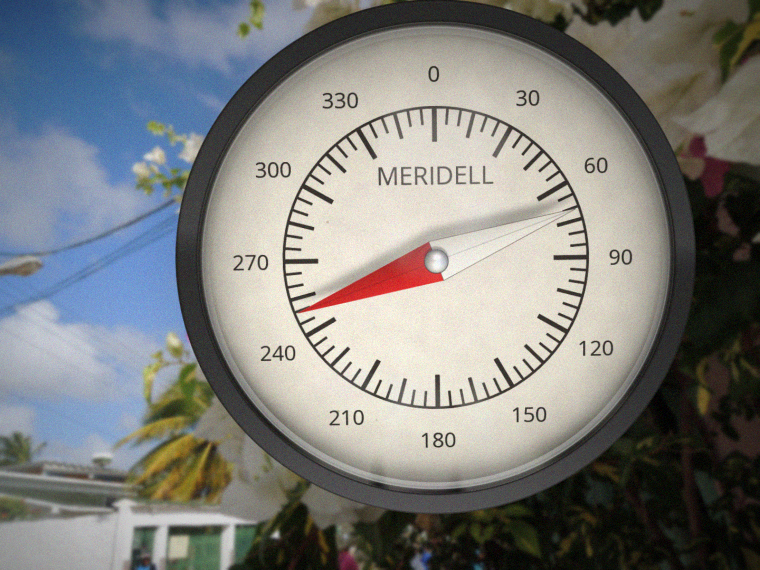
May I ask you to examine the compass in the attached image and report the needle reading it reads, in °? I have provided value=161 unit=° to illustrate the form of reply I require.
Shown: value=250 unit=°
